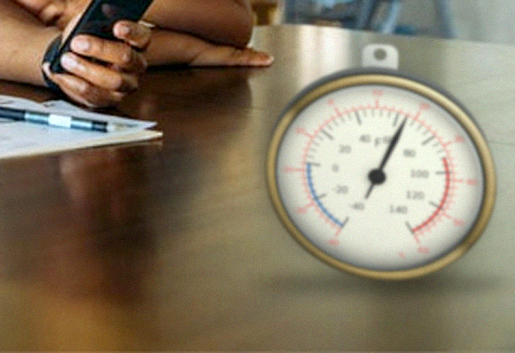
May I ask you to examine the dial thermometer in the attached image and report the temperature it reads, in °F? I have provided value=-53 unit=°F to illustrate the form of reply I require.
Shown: value=64 unit=°F
